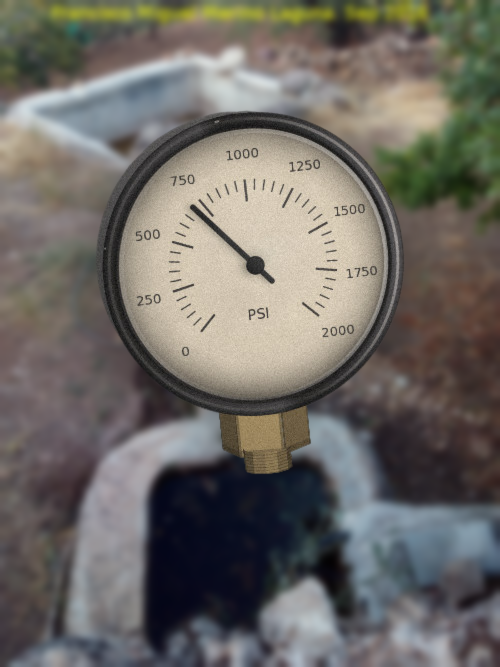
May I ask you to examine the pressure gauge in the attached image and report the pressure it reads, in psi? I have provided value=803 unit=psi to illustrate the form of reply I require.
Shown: value=700 unit=psi
